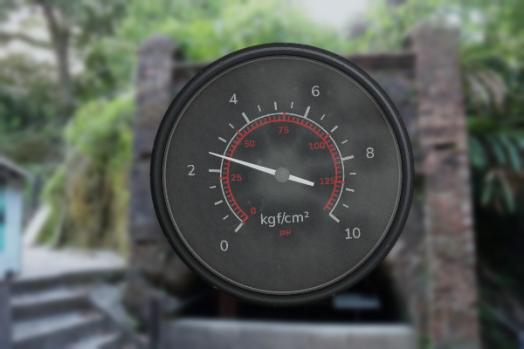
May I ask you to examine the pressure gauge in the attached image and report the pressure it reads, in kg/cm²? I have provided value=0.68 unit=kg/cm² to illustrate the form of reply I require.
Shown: value=2.5 unit=kg/cm²
